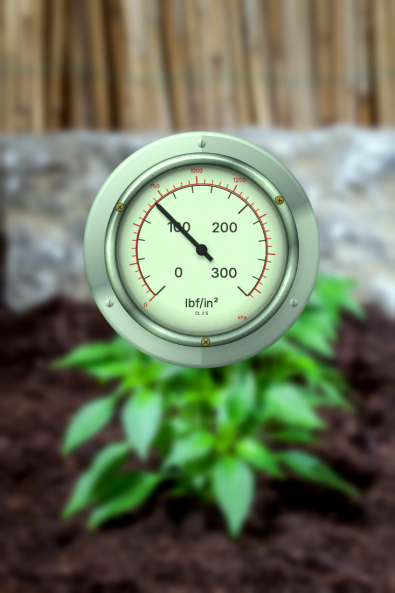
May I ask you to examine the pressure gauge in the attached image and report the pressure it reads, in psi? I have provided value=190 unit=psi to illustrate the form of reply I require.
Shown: value=100 unit=psi
